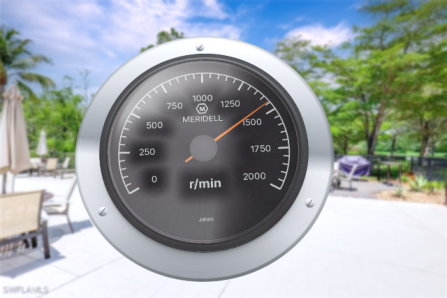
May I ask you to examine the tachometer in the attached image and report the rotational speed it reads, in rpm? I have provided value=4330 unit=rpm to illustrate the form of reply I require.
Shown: value=1450 unit=rpm
